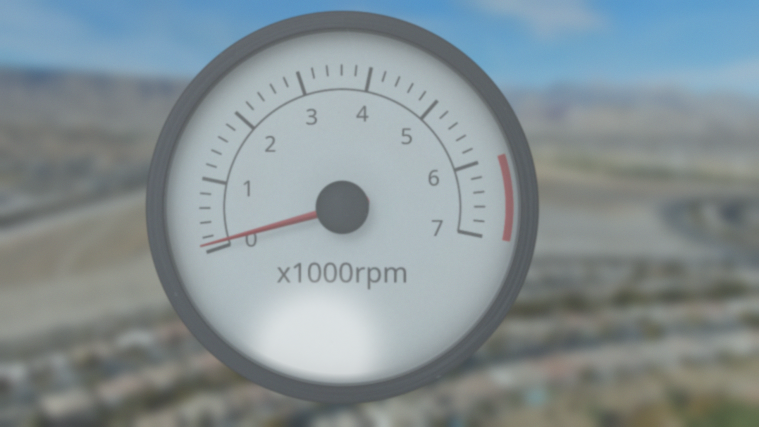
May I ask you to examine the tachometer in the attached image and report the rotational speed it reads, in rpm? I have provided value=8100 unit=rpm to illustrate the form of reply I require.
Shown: value=100 unit=rpm
